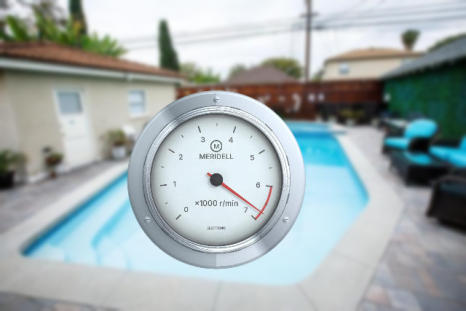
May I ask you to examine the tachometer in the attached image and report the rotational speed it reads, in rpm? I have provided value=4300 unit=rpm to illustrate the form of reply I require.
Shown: value=6750 unit=rpm
